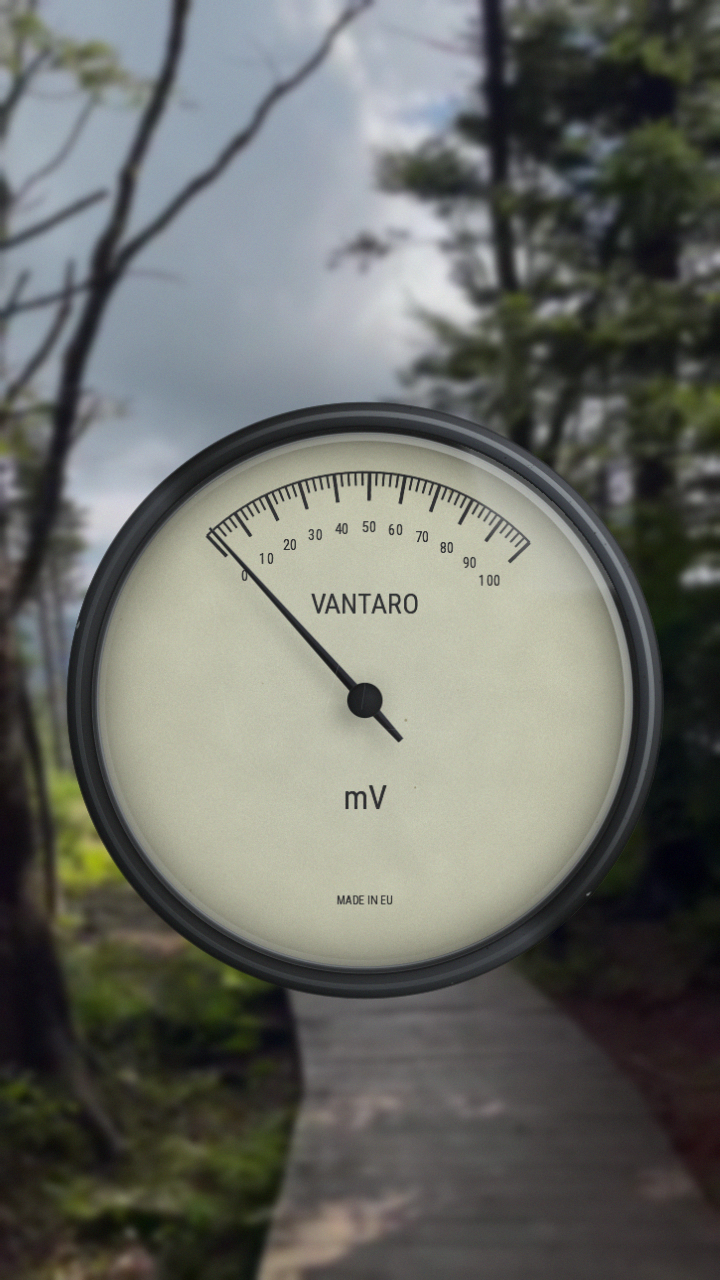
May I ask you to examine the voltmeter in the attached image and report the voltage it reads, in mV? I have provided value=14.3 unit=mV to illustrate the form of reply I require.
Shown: value=2 unit=mV
